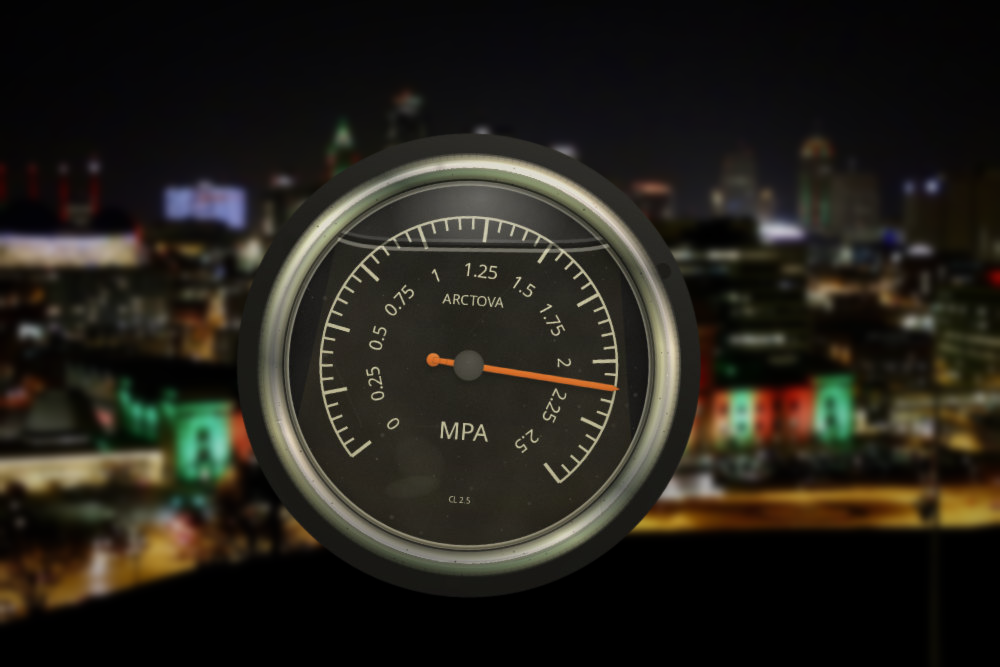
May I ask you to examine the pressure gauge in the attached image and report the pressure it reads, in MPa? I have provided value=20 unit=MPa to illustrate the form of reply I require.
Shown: value=2.1 unit=MPa
